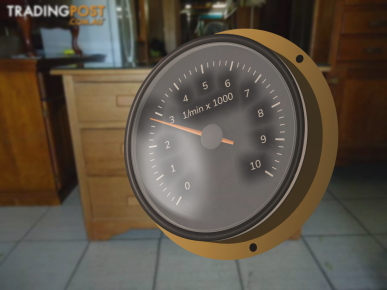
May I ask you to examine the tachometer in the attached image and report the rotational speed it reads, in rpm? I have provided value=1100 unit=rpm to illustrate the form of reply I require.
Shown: value=2800 unit=rpm
